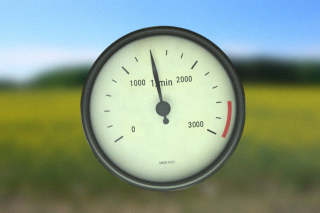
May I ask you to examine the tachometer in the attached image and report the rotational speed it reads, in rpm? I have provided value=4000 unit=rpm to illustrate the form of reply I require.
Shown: value=1400 unit=rpm
